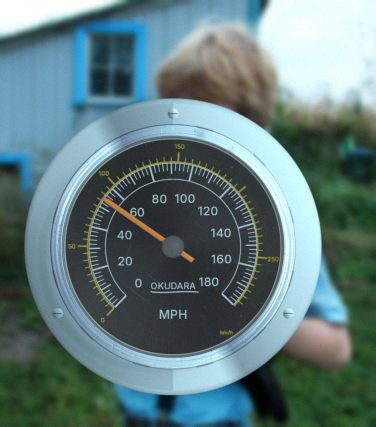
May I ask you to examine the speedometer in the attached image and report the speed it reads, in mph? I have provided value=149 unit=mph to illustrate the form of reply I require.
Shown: value=54 unit=mph
